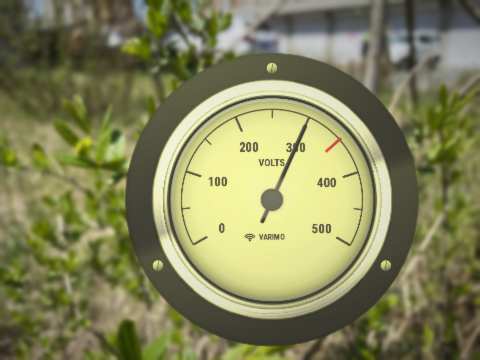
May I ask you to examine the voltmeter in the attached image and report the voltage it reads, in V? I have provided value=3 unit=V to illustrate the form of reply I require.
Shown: value=300 unit=V
